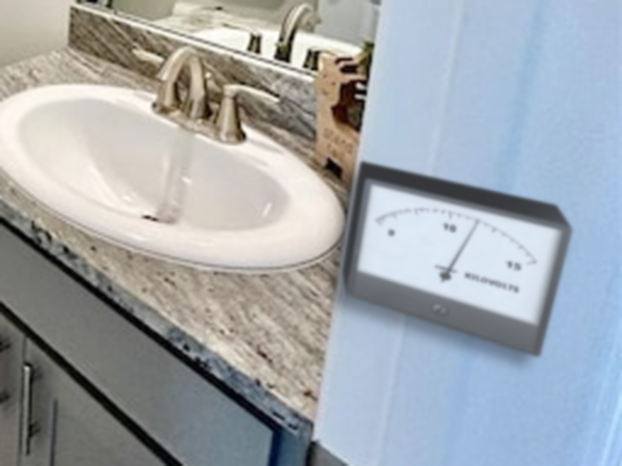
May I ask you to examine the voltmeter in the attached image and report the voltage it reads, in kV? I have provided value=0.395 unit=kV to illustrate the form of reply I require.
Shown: value=11.5 unit=kV
